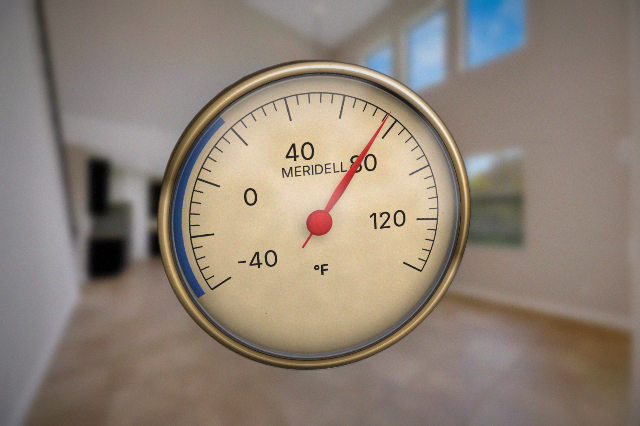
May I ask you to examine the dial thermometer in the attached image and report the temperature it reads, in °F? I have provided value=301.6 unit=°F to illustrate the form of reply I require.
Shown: value=76 unit=°F
